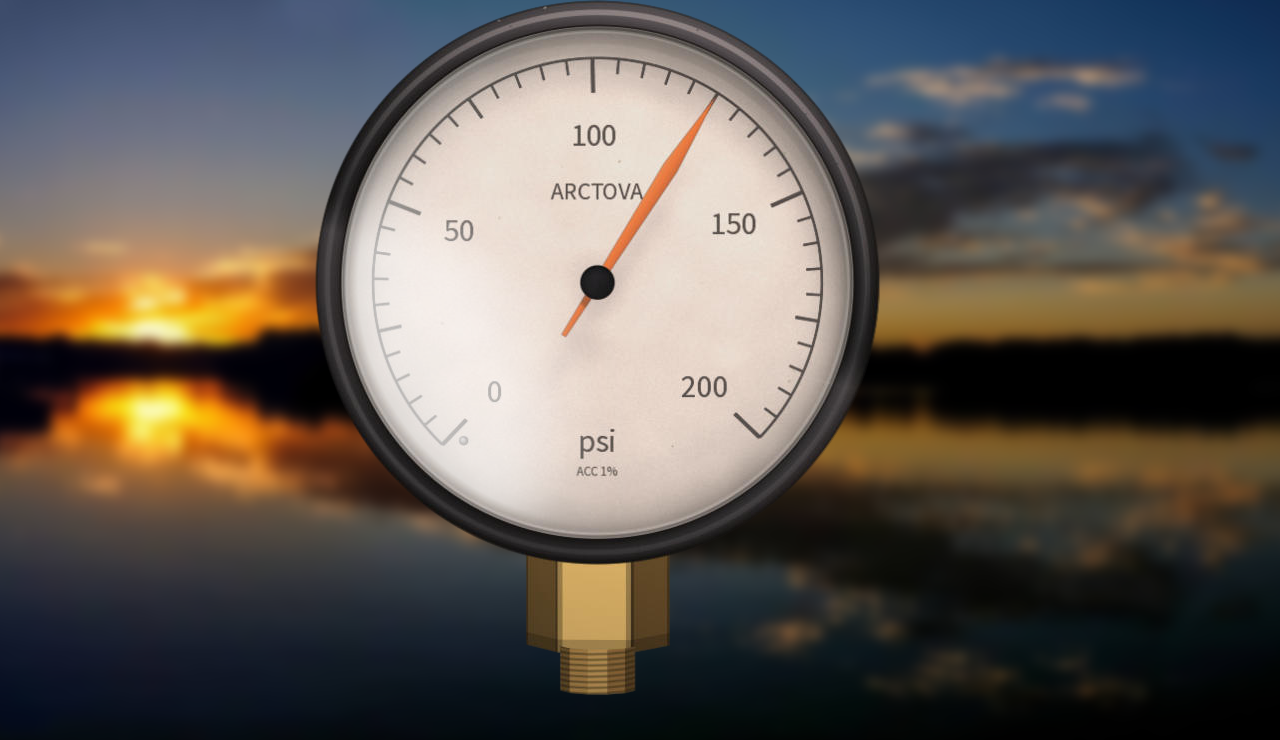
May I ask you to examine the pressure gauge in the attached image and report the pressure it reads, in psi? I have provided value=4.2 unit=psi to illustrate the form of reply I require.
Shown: value=125 unit=psi
